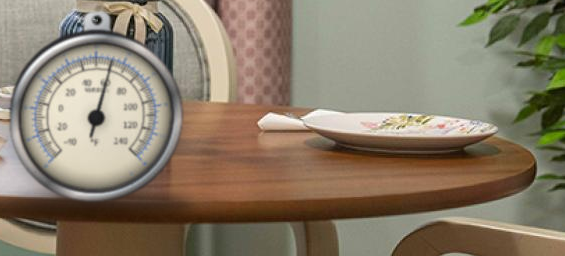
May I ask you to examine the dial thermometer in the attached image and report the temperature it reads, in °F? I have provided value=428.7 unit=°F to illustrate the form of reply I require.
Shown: value=60 unit=°F
